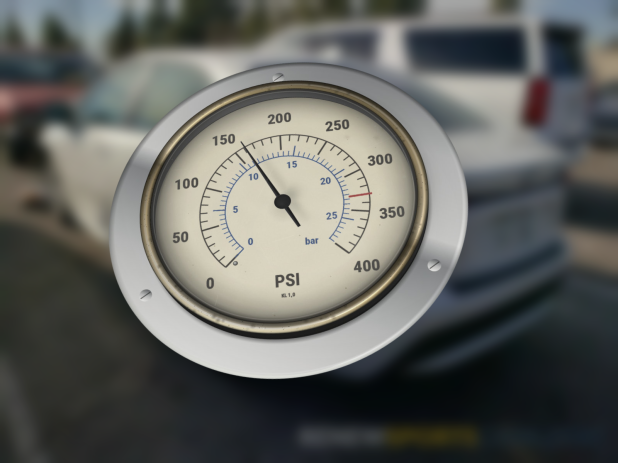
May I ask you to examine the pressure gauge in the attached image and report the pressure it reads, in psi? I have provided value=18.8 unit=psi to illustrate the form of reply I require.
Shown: value=160 unit=psi
